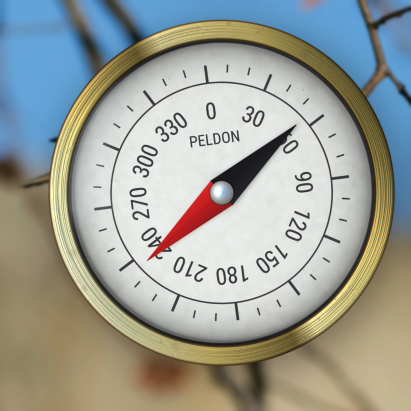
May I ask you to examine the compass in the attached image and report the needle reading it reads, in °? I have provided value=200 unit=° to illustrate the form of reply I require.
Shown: value=235 unit=°
